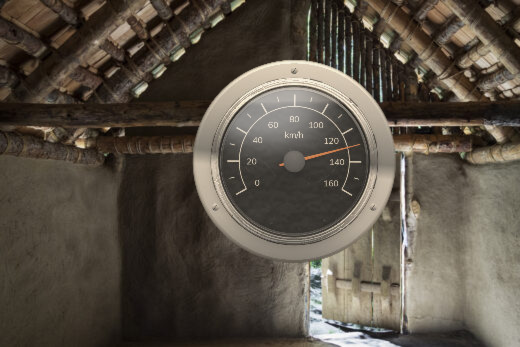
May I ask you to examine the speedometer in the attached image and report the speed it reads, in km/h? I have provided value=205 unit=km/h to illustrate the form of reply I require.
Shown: value=130 unit=km/h
